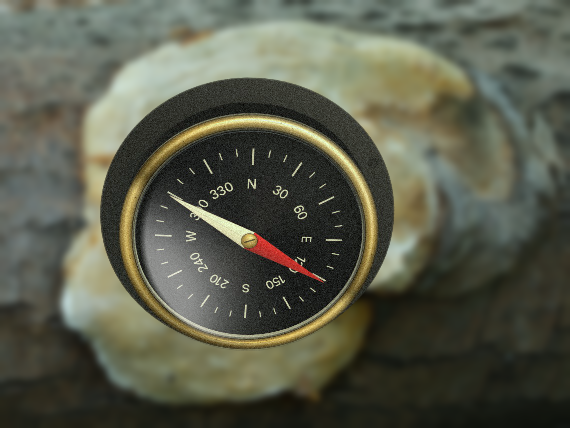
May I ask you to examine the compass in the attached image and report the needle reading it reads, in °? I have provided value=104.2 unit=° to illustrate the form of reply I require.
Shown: value=120 unit=°
